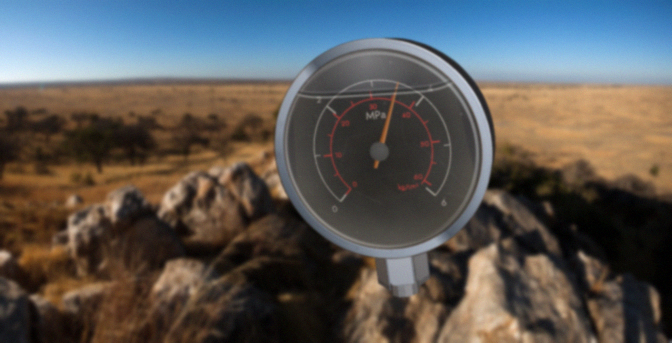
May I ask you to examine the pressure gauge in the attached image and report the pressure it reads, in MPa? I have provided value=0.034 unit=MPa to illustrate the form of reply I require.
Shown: value=3.5 unit=MPa
